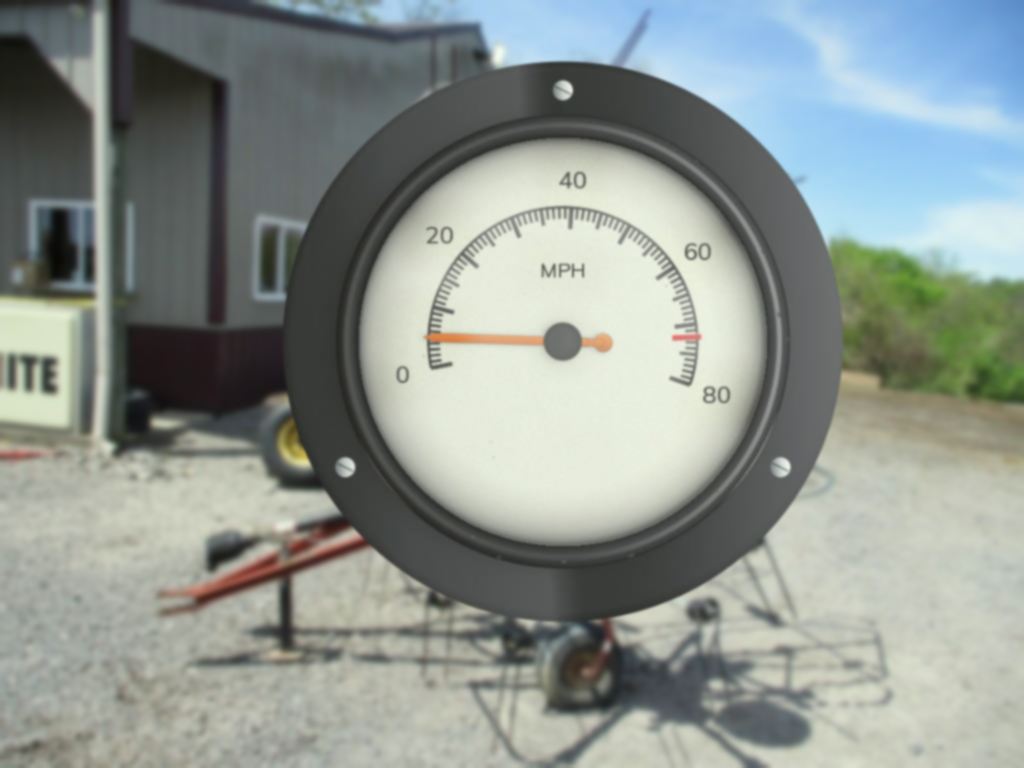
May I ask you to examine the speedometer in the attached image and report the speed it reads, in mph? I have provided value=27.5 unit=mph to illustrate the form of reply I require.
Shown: value=5 unit=mph
